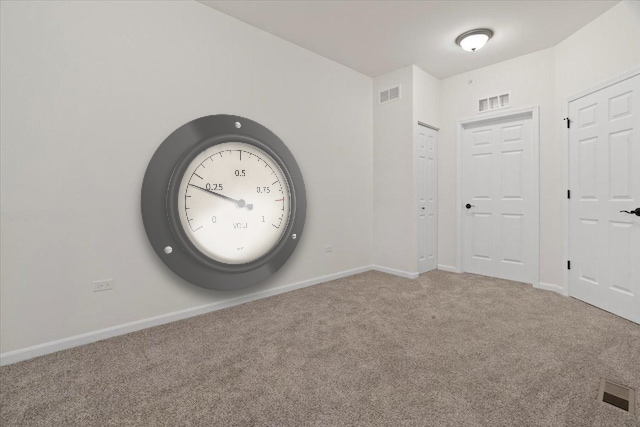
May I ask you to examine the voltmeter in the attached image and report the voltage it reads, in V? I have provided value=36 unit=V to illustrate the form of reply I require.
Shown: value=0.2 unit=V
